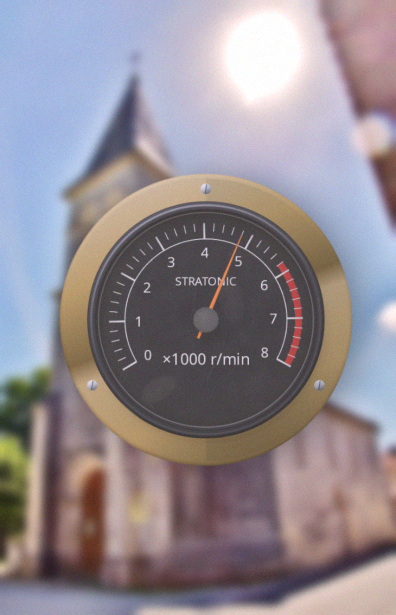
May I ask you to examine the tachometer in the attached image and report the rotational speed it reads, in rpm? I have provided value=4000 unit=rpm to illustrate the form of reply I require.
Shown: value=4800 unit=rpm
